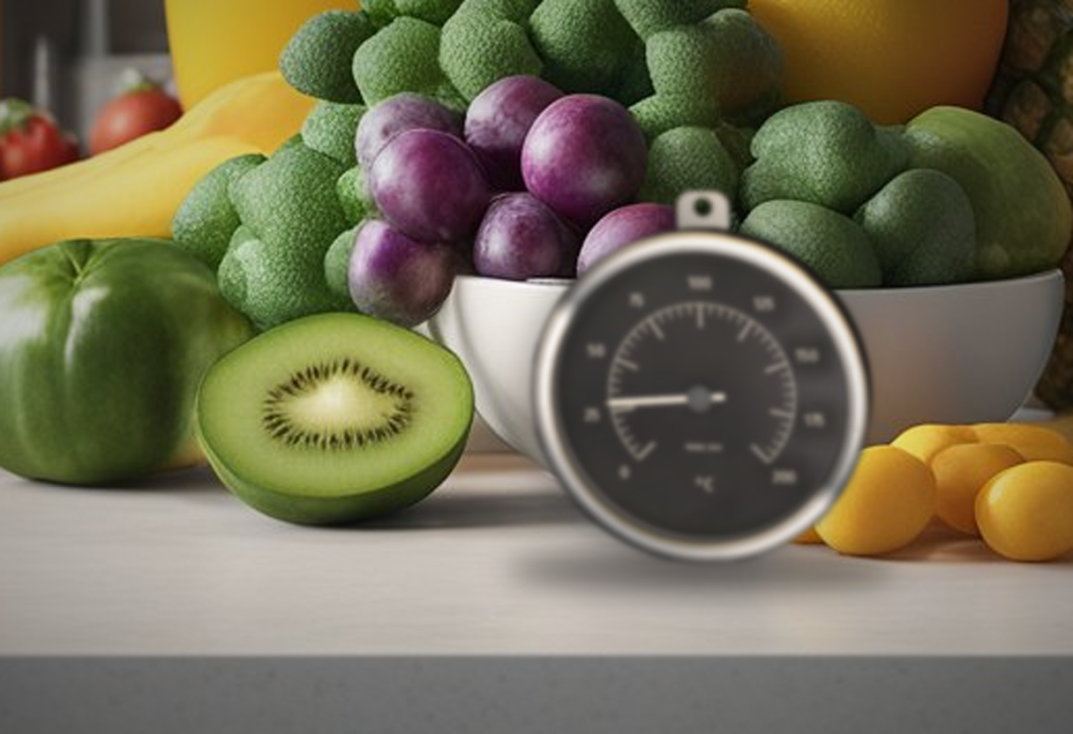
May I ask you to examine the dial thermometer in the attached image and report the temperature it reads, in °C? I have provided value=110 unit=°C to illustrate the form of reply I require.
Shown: value=30 unit=°C
